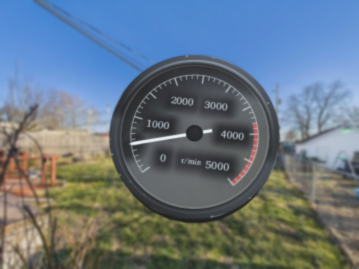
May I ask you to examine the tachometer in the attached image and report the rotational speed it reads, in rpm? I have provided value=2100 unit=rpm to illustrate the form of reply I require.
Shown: value=500 unit=rpm
